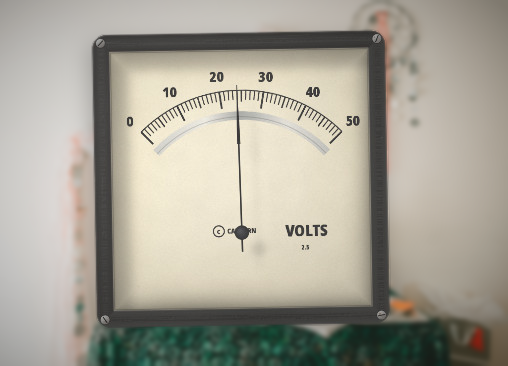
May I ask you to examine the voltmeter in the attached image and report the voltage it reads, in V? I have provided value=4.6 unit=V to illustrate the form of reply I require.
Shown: value=24 unit=V
